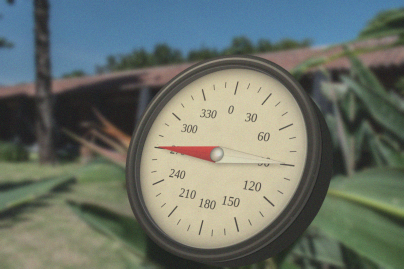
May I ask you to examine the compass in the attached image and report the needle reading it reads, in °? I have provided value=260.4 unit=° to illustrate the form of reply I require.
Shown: value=270 unit=°
